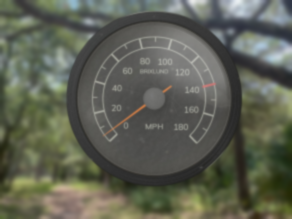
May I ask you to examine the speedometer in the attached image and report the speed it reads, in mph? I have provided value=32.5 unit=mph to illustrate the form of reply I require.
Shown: value=5 unit=mph
